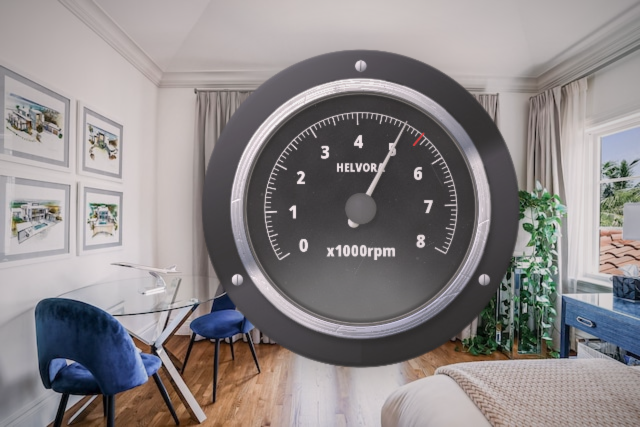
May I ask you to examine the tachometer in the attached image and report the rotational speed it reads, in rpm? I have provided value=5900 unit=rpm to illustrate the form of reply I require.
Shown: value=5000 unit=rpm
